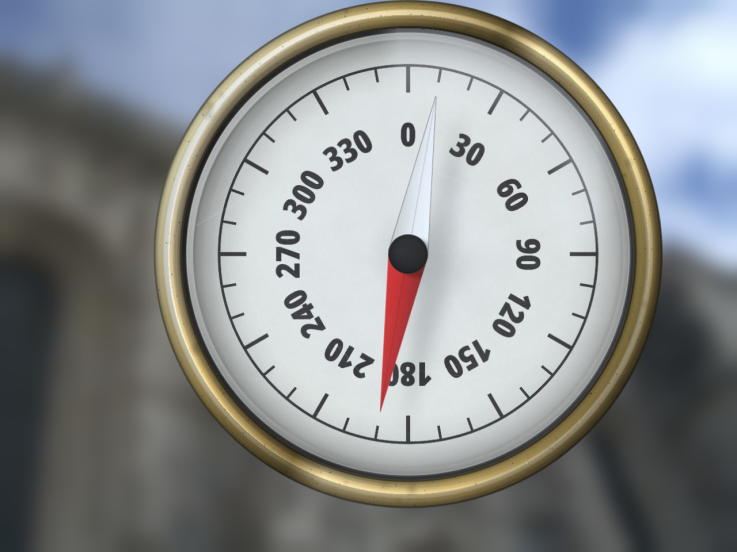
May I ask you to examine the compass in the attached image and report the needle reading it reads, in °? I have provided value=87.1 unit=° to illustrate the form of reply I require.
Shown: value=190 unit=°
